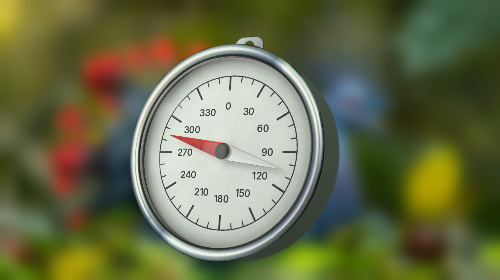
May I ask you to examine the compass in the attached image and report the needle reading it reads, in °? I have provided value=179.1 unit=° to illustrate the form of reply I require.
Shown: value=285 unit=°
